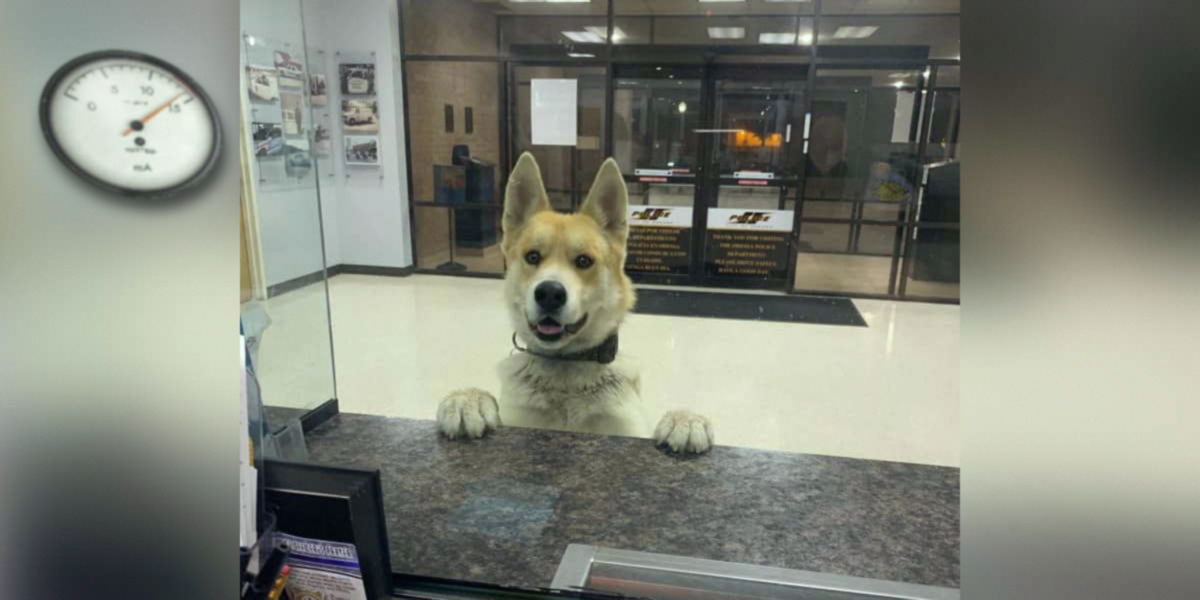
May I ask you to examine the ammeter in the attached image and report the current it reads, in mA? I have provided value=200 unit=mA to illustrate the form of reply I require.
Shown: value=14 unit=mA
